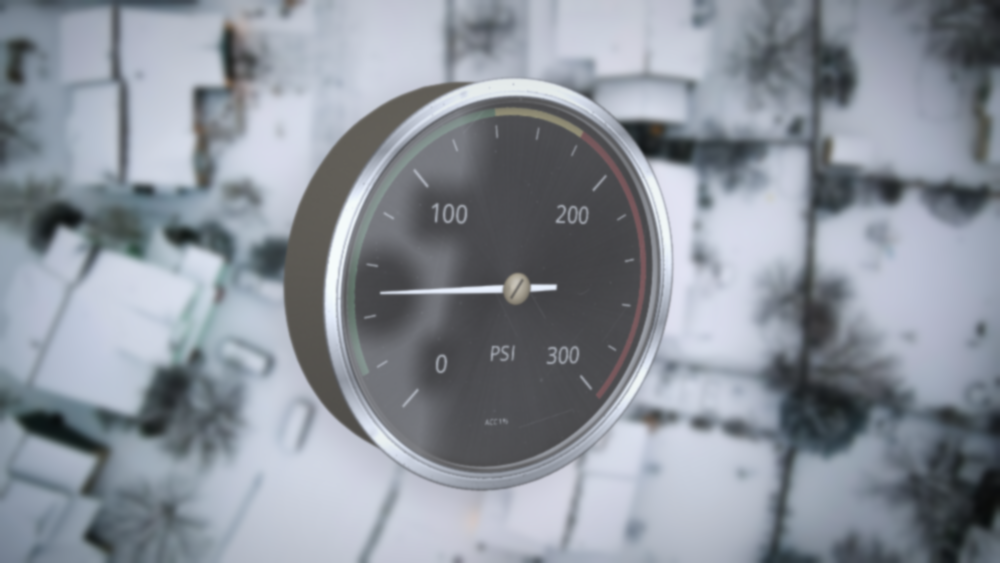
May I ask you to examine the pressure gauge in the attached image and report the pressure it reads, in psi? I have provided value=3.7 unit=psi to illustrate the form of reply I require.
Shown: value=50 unit=psi
